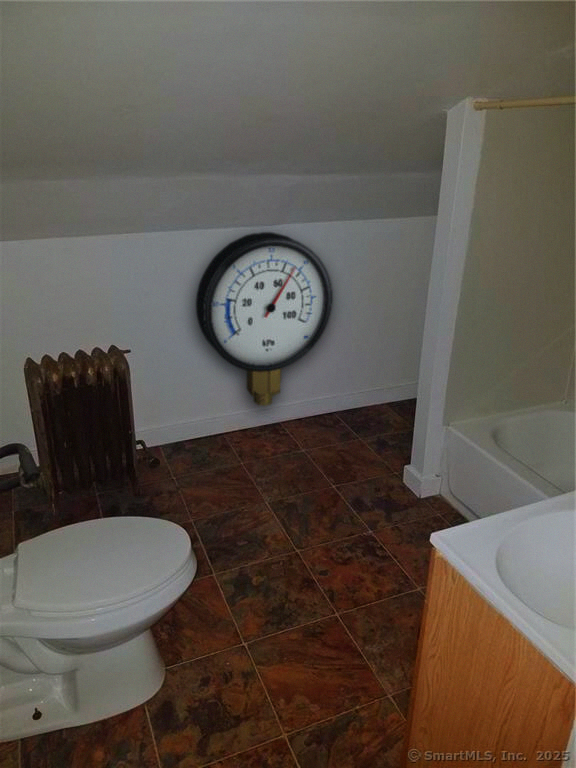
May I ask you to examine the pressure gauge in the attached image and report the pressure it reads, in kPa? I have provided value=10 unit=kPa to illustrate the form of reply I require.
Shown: value=65 unit=kPa
